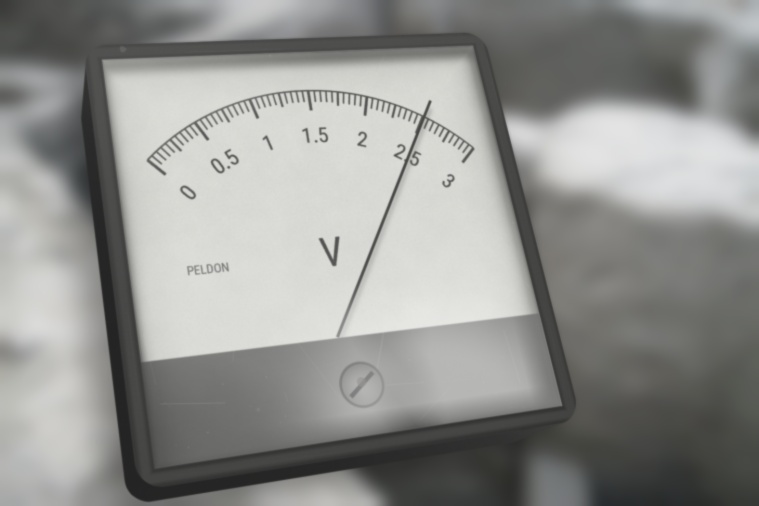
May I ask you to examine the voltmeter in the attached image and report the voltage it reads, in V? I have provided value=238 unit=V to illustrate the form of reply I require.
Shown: value=2.5 unit=V
